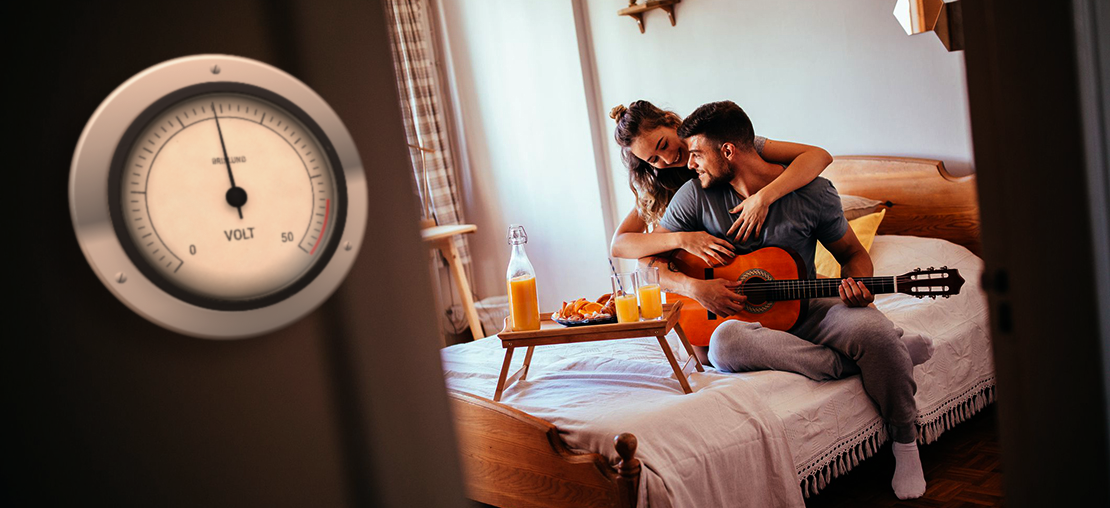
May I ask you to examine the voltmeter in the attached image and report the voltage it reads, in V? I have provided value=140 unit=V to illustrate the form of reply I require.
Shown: value=24 unit=V
